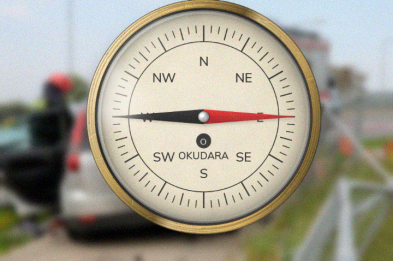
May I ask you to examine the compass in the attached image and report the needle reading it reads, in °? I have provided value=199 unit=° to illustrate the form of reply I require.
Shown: value=90 unit=°
